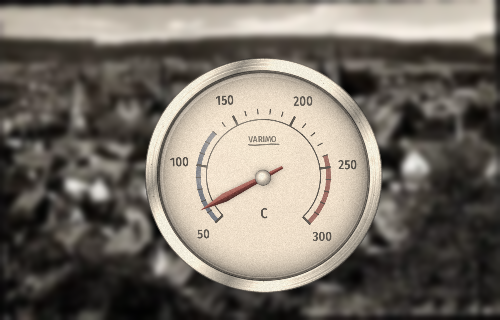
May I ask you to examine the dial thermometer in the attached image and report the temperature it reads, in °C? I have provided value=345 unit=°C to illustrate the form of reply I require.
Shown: value=65 unit=°C
